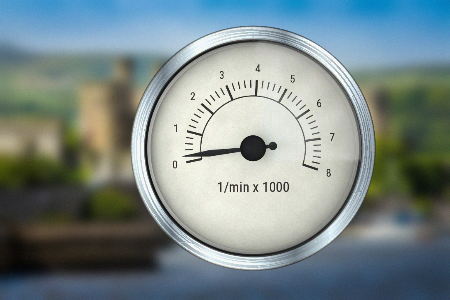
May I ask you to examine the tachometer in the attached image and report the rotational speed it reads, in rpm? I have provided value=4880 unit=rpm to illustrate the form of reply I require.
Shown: value=200 unit=rpm
